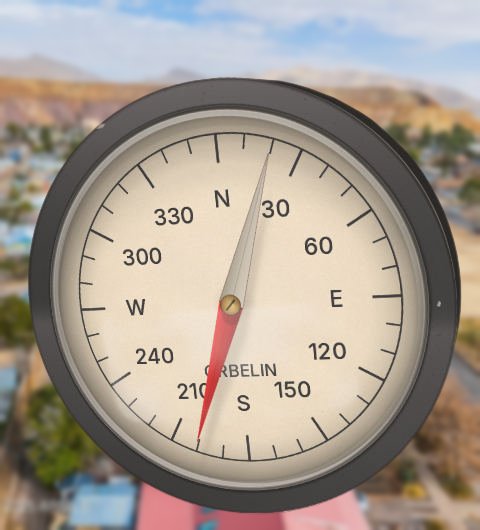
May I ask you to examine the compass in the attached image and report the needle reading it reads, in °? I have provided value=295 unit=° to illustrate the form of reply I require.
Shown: value=200 unit=°
